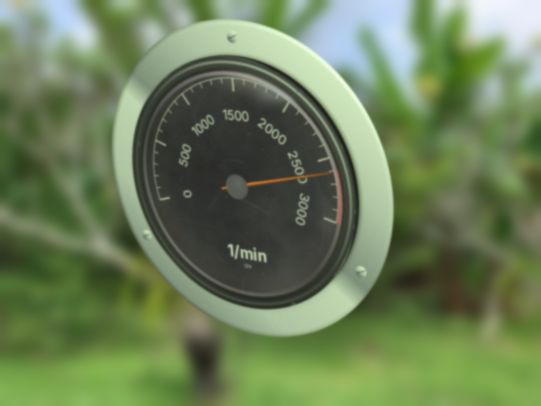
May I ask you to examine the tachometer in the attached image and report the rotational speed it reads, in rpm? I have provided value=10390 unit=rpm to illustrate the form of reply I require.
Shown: value=2600 unit=rpm
